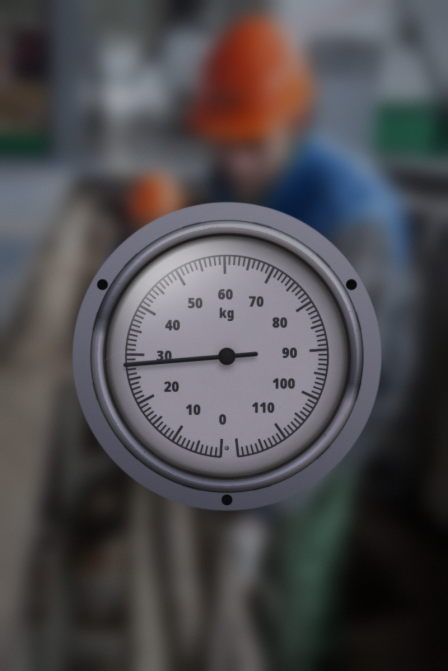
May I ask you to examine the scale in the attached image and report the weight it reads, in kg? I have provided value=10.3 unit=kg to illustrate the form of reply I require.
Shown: value=28 unit=kg
